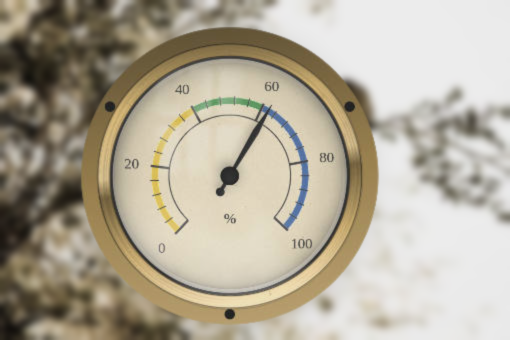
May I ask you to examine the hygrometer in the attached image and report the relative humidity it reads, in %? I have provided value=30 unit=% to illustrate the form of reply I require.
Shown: value=62 unit=%
